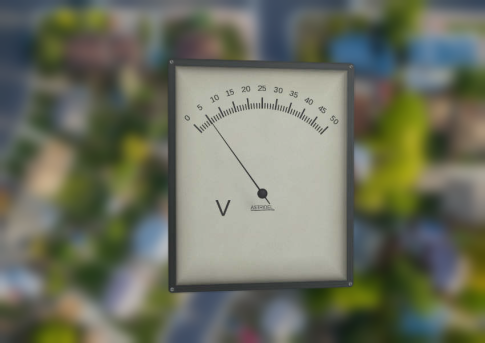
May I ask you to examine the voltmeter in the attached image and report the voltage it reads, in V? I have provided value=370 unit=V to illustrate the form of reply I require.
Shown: value=5 unit=V
